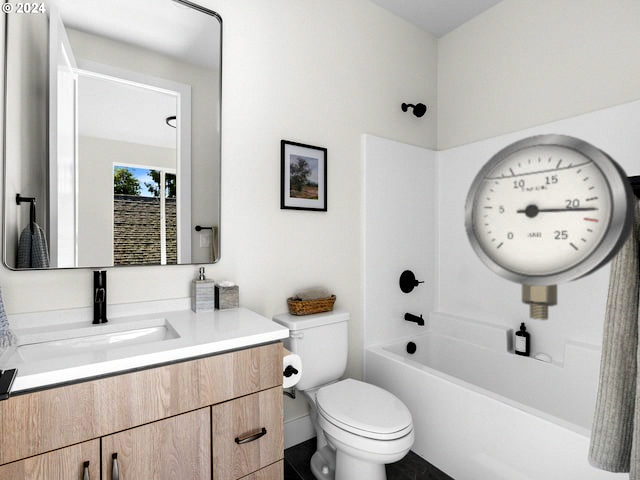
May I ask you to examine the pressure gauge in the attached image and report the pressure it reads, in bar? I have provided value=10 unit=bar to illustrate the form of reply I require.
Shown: value=21 unit=bar
